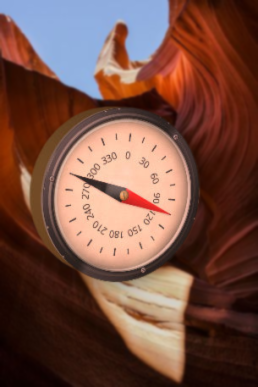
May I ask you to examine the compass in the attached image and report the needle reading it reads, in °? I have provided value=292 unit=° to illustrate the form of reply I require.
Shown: value=105 unit=°
